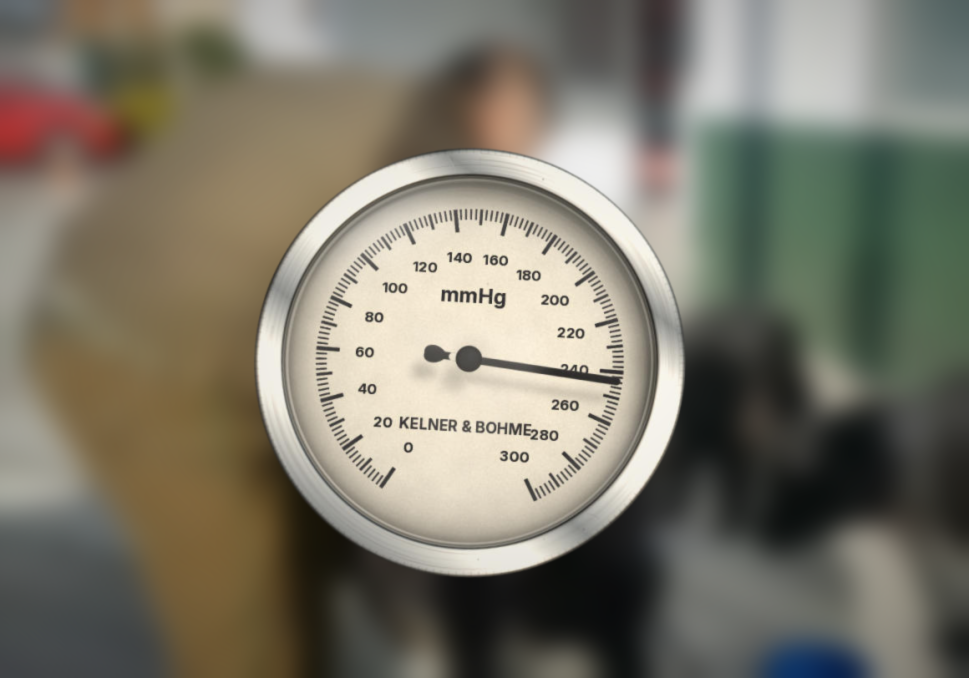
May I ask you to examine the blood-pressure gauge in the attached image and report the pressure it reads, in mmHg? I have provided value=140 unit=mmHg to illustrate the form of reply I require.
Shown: value=244 unit=mmHg
